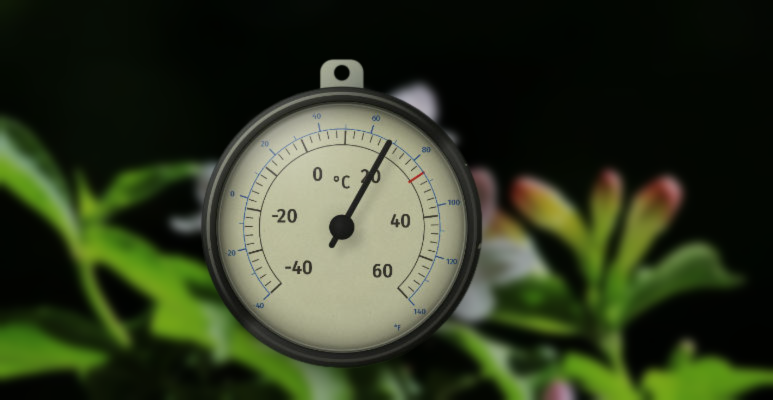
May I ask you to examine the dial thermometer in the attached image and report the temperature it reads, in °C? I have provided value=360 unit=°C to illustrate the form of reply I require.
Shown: value=20 unit=°C
